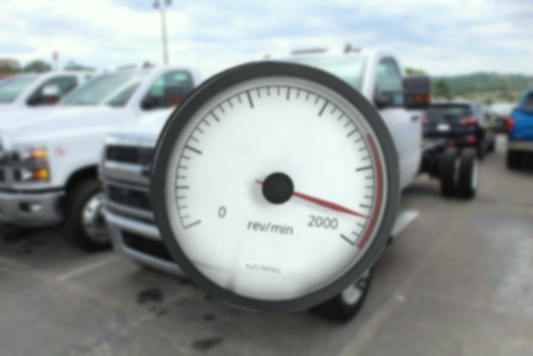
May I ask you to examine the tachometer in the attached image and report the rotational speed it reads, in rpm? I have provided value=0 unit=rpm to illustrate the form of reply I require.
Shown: value=1850 unit=rpm
